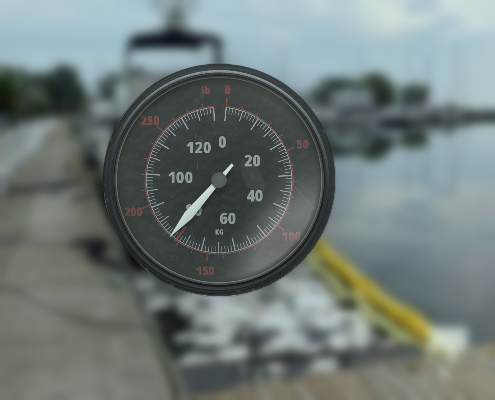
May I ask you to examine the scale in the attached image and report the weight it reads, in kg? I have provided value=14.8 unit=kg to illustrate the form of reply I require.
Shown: value=80 unit=kg
